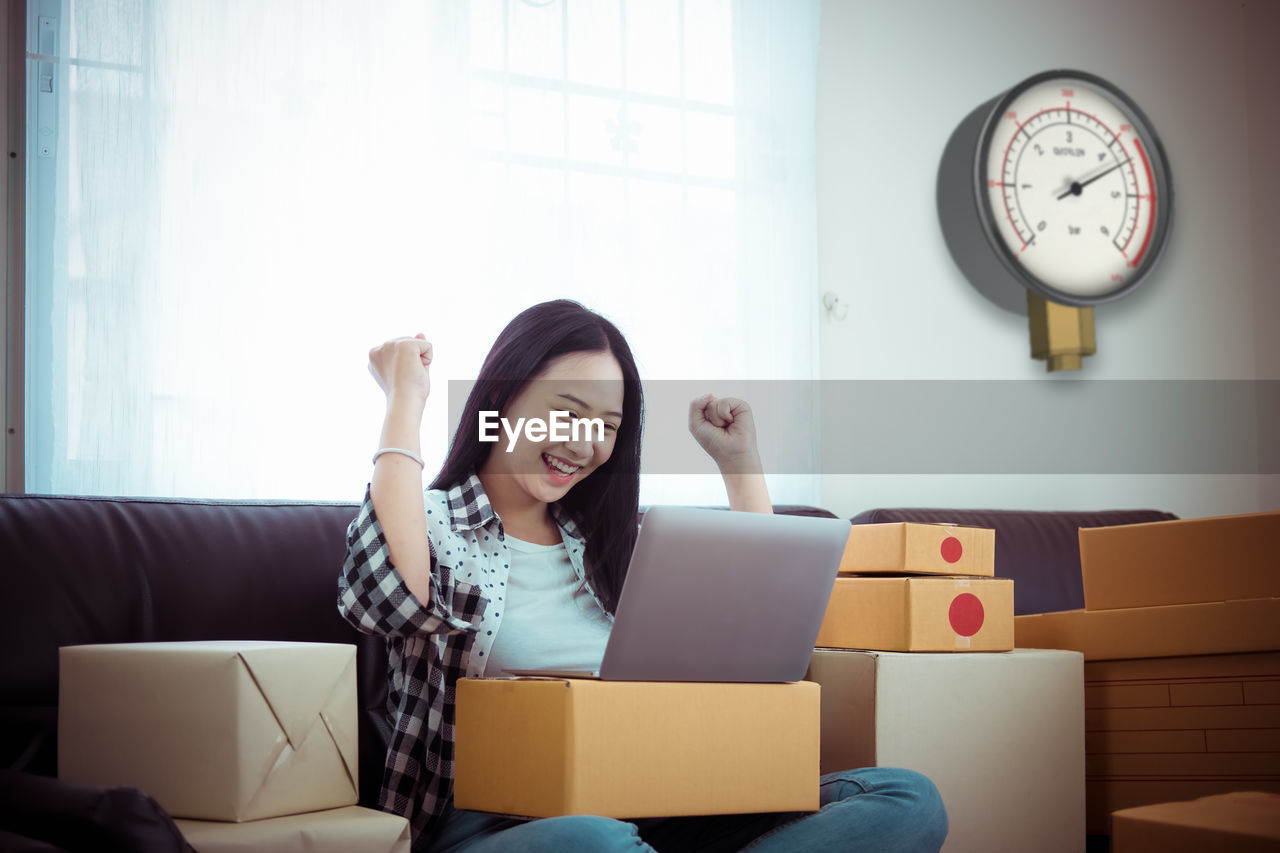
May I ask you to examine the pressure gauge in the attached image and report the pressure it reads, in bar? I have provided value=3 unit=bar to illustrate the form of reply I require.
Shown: value=4.4 unit=bar
